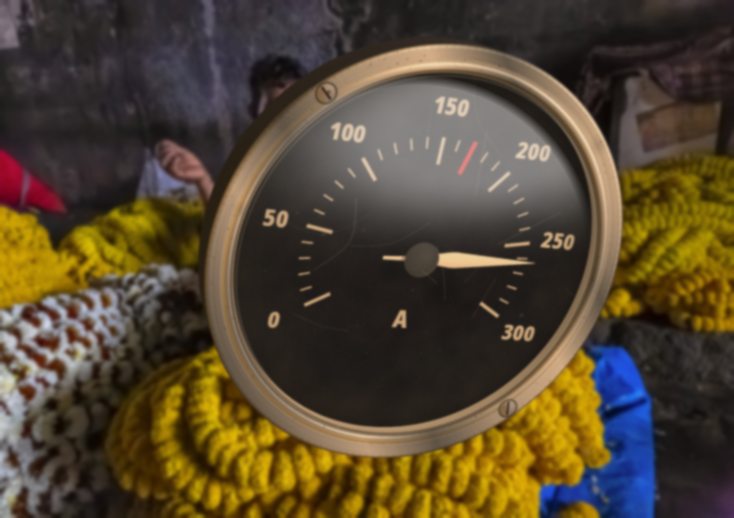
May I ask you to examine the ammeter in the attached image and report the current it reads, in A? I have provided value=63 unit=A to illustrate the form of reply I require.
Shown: value=260 unit=A
